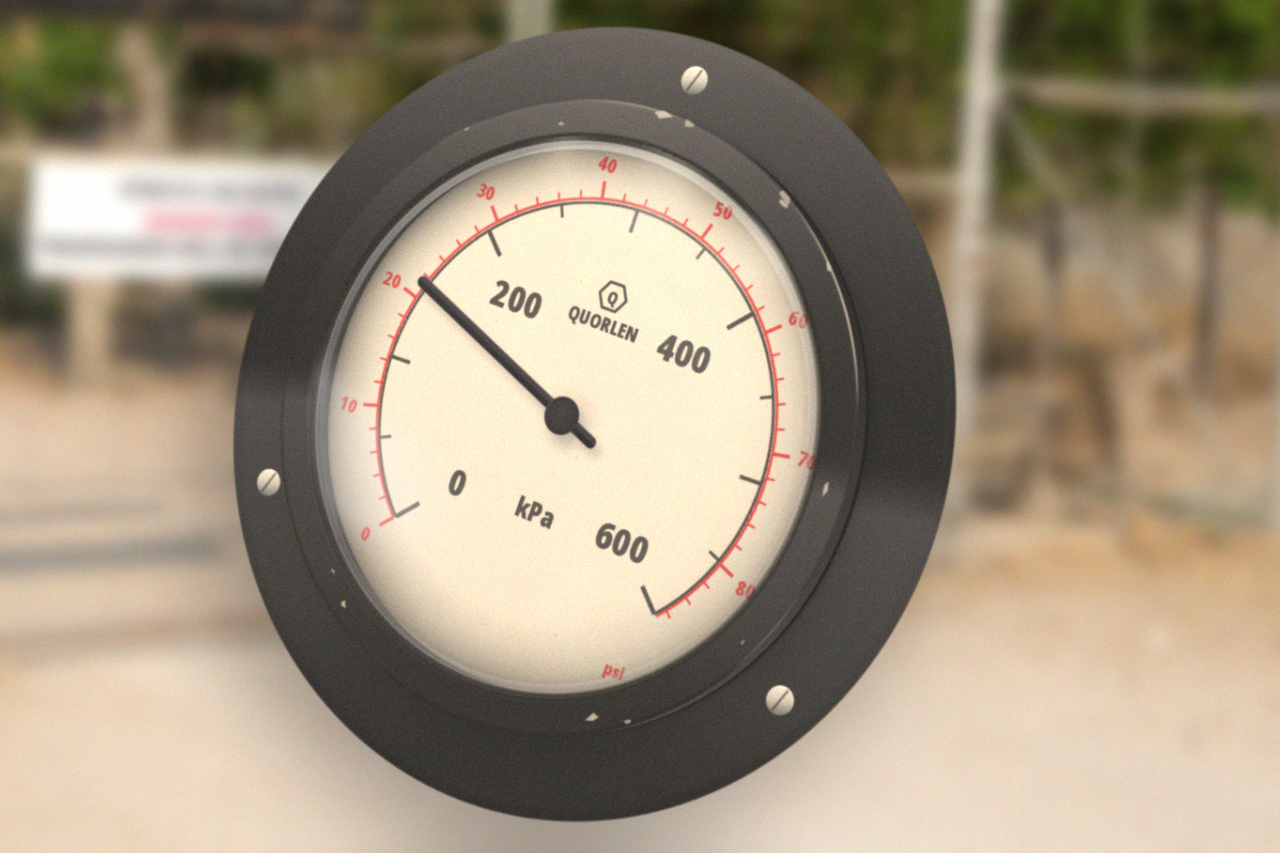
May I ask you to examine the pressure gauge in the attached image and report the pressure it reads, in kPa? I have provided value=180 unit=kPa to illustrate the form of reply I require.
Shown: value=150 unit=kPa
